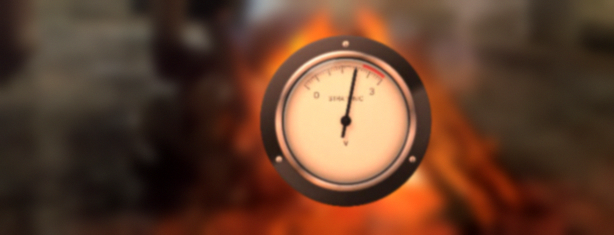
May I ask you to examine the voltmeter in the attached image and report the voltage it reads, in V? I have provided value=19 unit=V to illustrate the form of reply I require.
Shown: value=2 unit=V
